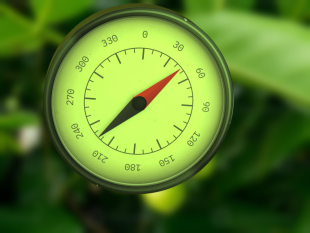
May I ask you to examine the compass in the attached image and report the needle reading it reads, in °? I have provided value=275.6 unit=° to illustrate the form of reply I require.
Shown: value=45 unit=°
